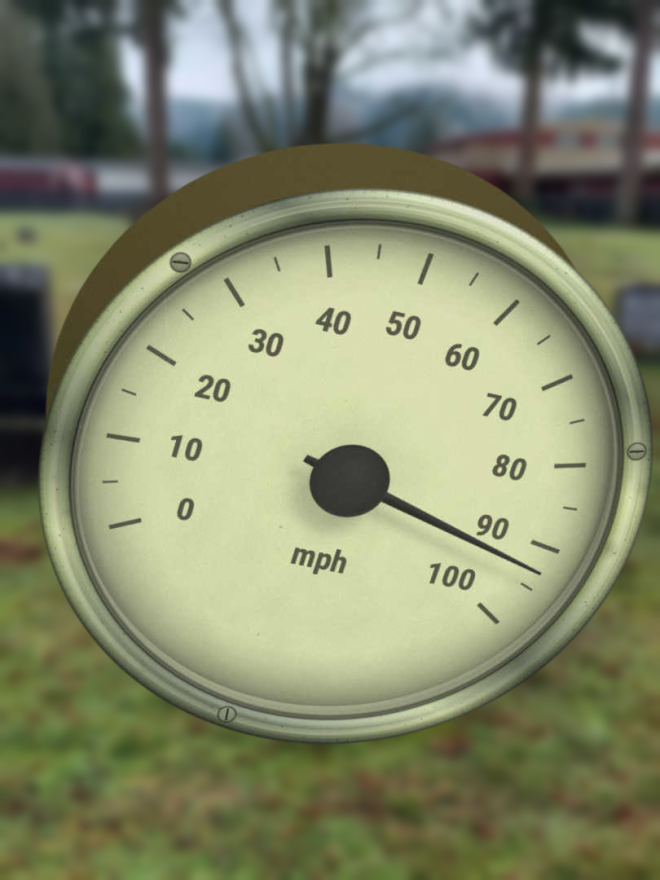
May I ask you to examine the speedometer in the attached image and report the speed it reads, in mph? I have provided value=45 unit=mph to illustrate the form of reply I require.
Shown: value=92.5 unit=mph
